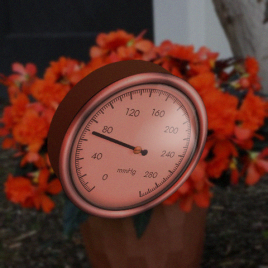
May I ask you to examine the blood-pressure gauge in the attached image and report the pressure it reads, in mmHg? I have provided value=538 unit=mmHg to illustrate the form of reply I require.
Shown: value=70 unit=mmHg
